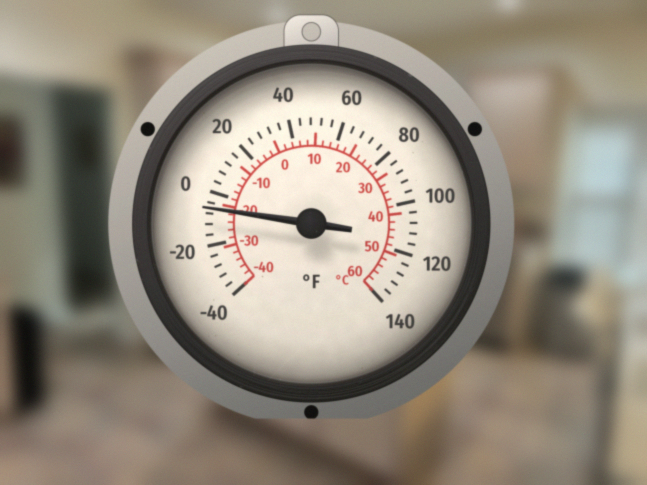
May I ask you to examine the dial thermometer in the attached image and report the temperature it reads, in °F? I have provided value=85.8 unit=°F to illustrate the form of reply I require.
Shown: value=-6 unit=°F
